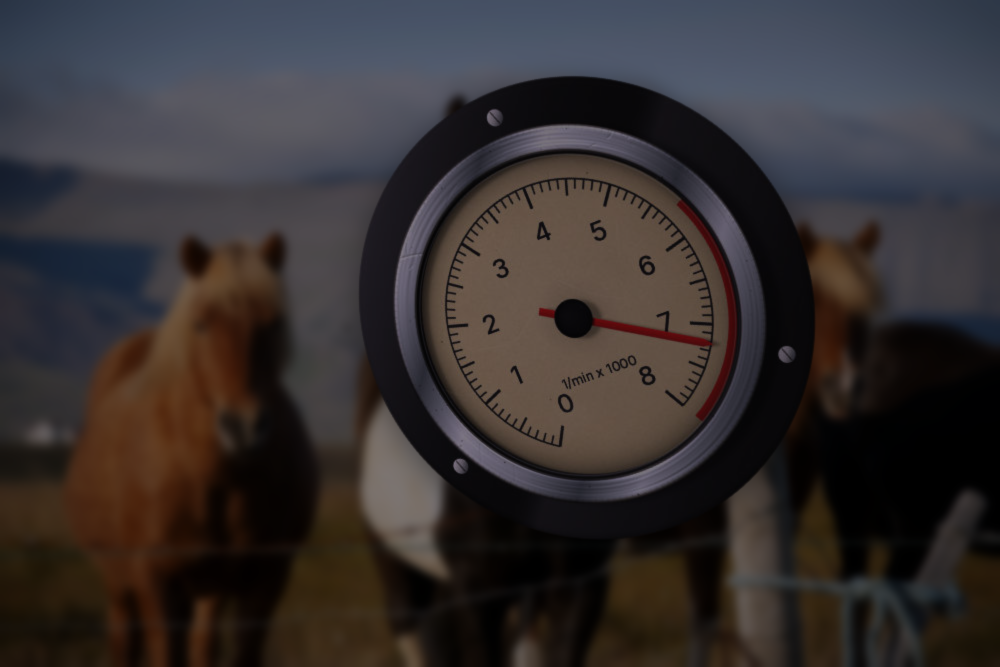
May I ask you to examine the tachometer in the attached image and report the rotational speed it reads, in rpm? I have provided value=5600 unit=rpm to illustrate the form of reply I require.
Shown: value=7200 unit=rpm
